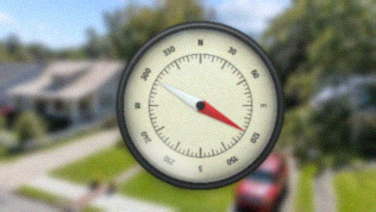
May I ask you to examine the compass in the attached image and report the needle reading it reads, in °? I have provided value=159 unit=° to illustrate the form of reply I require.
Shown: value=120 unit=°
